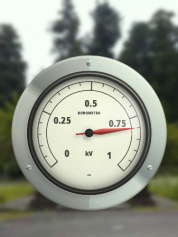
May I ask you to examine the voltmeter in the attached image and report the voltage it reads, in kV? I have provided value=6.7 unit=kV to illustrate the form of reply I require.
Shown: value=0.8 unit=kV
